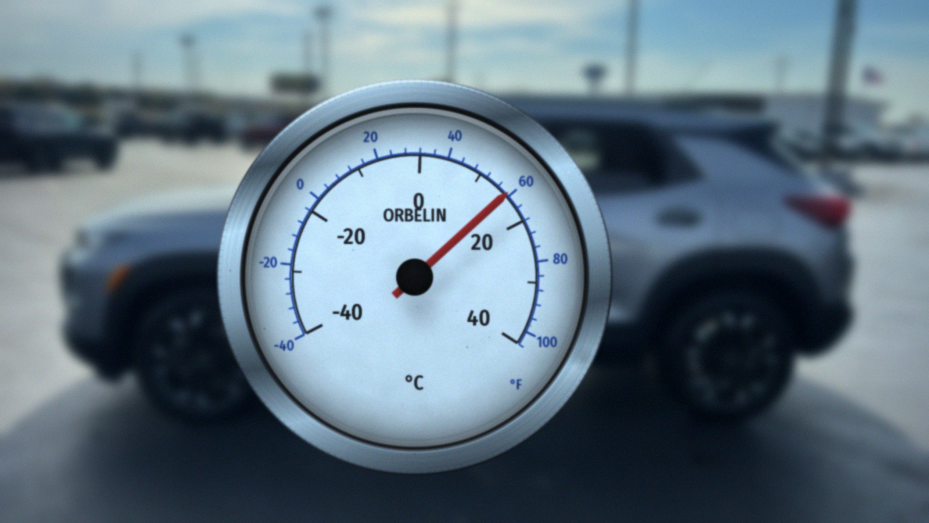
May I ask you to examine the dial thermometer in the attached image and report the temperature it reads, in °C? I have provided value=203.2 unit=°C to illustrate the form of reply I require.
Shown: value=15 unit=°C
